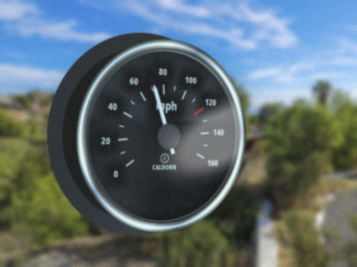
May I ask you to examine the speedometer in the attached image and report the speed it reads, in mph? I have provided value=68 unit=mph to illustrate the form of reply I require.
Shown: value=70 unit=mph
